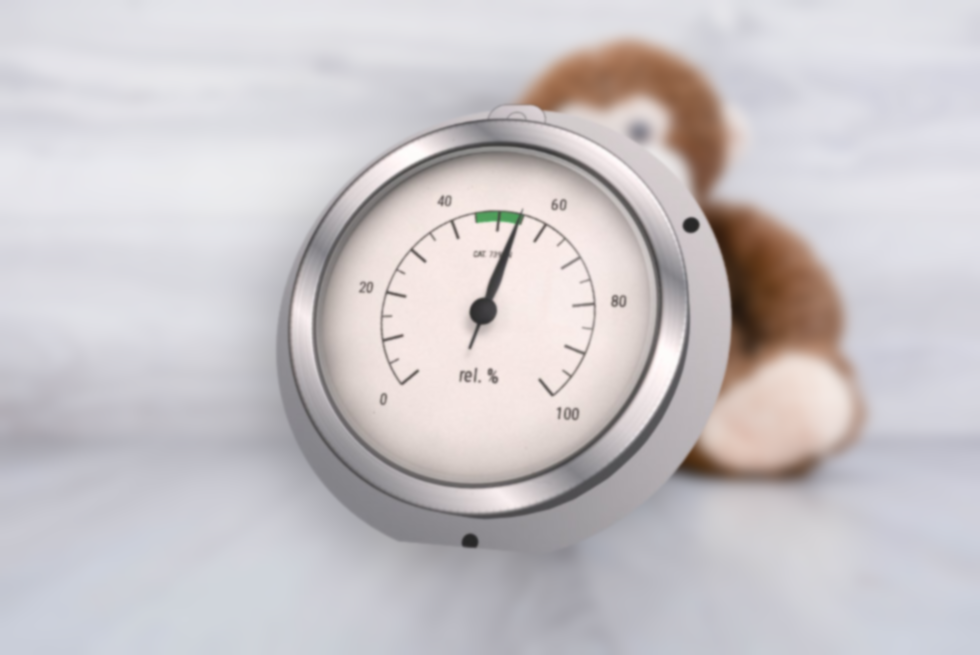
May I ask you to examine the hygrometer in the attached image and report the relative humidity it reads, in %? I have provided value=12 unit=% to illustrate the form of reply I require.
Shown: value=55 unit=%
